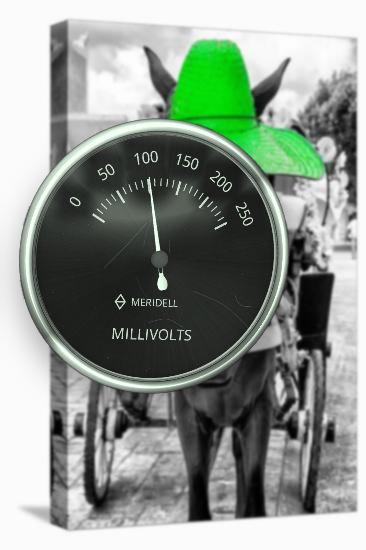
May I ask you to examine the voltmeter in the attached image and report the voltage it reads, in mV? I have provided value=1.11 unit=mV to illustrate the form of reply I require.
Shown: value=100 unit=mV
